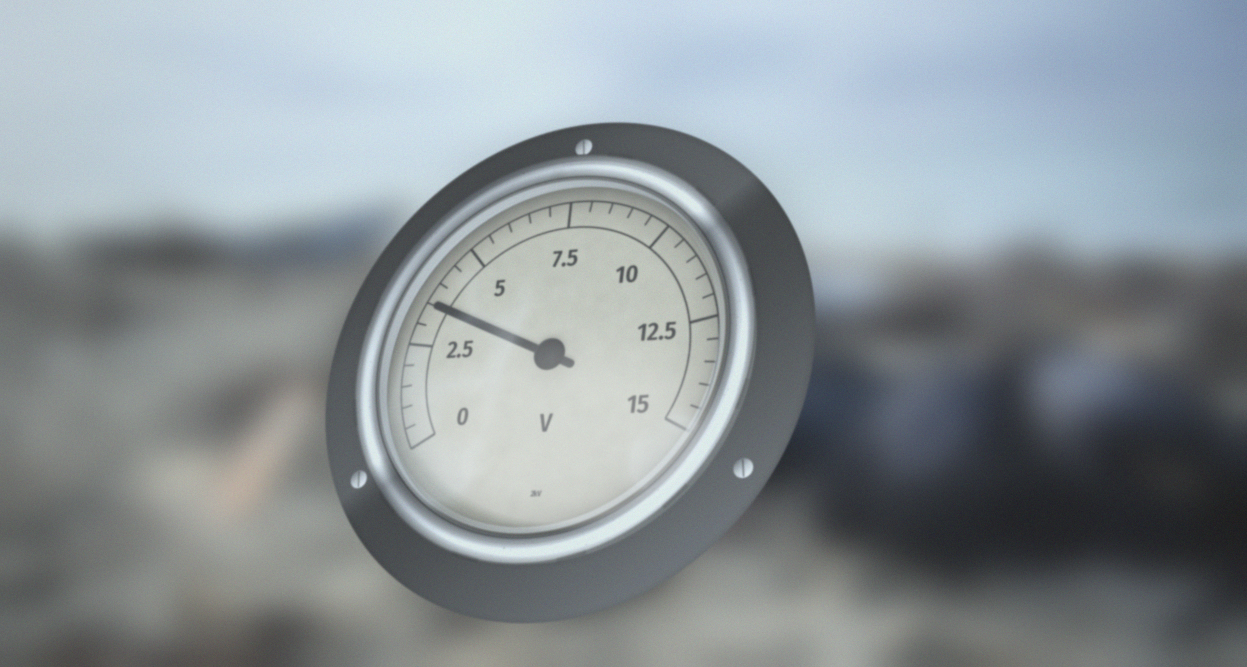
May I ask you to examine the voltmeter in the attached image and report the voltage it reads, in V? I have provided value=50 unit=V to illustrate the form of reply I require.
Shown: value=3.5 unit=V
